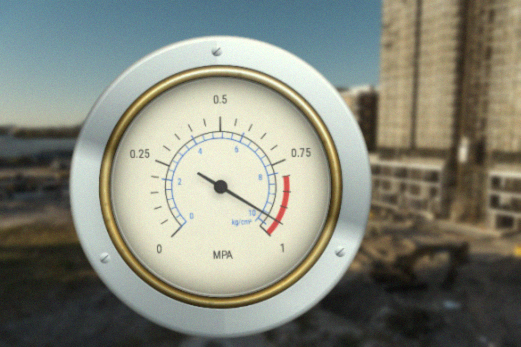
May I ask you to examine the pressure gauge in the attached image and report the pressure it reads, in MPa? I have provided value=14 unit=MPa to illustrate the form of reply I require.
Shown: value=0.95 unit=MPa
